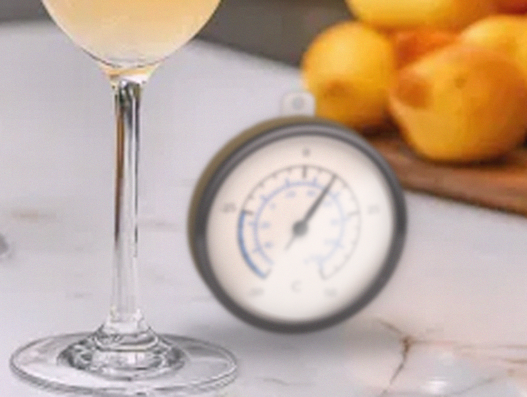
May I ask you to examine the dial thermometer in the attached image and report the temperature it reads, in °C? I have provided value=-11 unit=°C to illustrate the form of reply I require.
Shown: value=10 unit=°C
